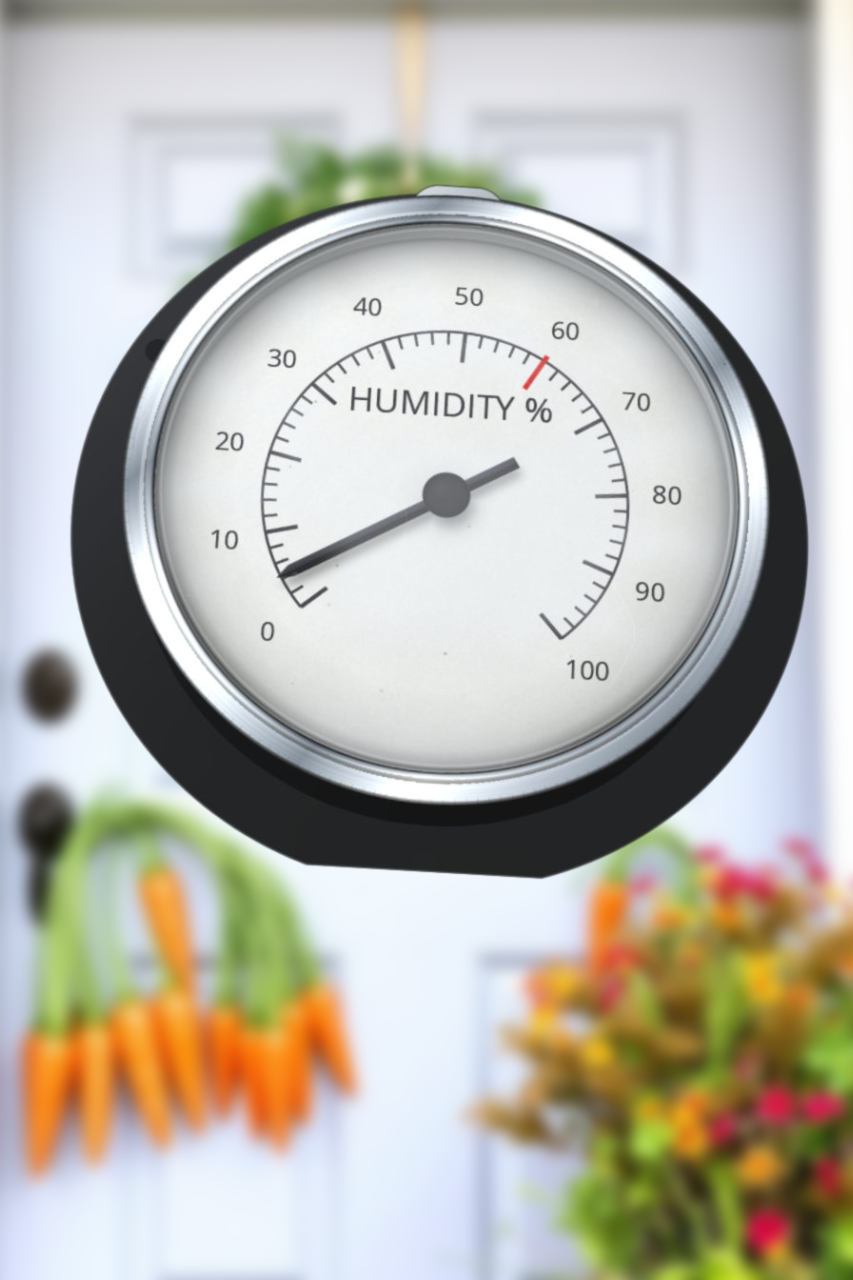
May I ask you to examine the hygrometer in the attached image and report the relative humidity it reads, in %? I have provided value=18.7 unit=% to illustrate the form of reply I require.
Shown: value=4 unit=%
